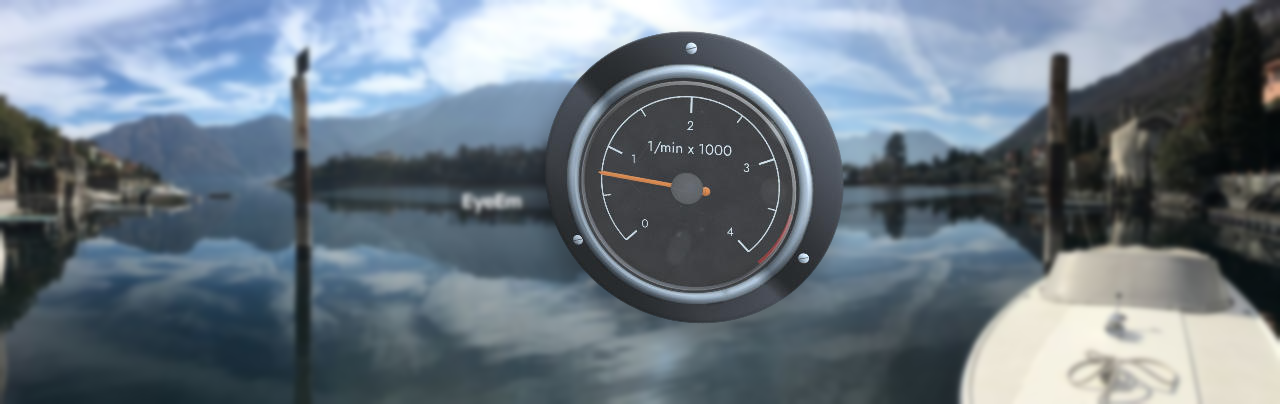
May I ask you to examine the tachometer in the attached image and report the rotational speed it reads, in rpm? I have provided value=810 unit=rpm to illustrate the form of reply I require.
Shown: value=750 unit=rpm
